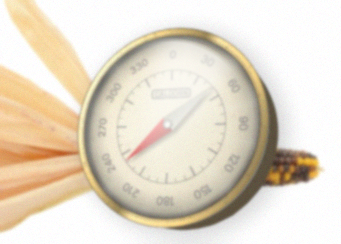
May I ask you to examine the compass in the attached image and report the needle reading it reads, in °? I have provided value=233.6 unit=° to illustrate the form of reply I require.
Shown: value=230 unit=°
